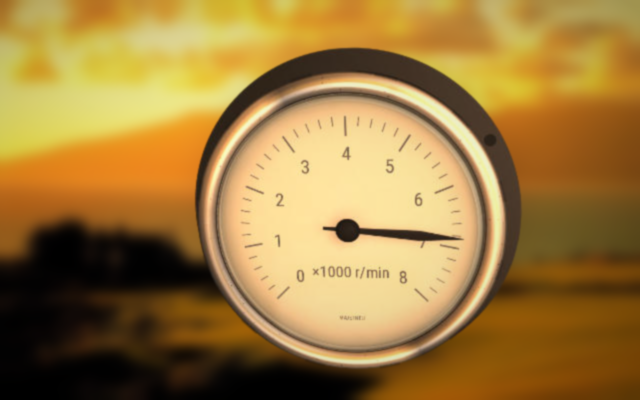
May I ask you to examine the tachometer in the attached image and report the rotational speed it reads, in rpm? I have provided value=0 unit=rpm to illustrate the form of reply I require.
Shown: value=6800 unit=rpm
